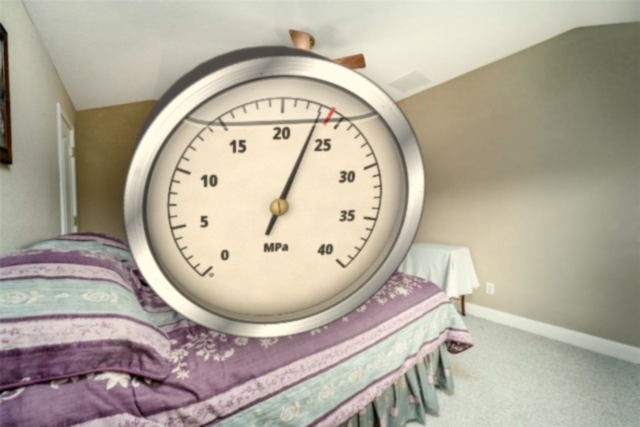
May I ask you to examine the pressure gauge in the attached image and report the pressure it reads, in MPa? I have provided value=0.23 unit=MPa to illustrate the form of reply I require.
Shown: value=23 unit=MPa
